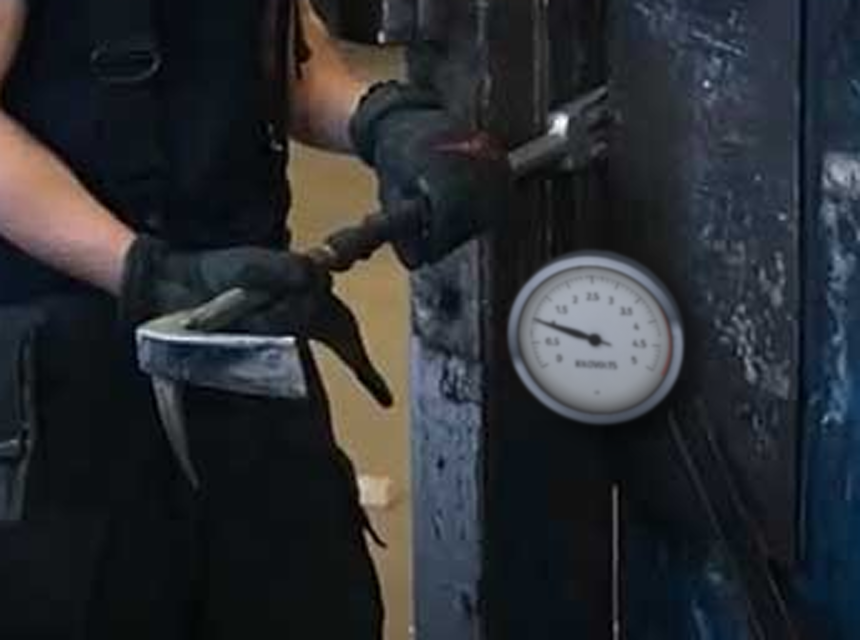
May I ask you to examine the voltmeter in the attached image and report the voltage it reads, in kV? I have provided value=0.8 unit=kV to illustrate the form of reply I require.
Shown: value=1 unit=kV
